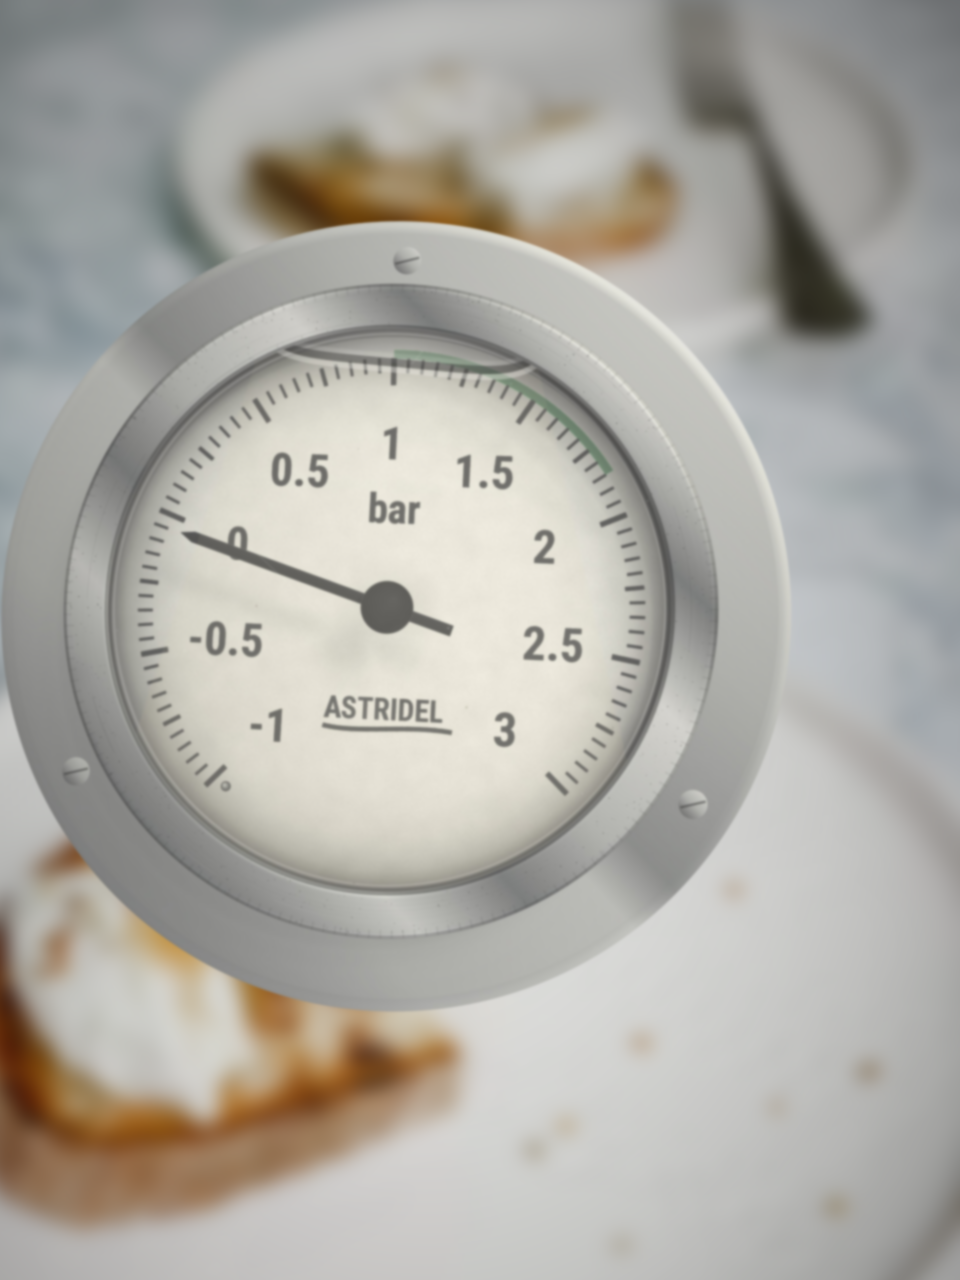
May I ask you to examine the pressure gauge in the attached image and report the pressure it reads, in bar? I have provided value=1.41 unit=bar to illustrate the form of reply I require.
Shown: value=-0.05 unit=bar
